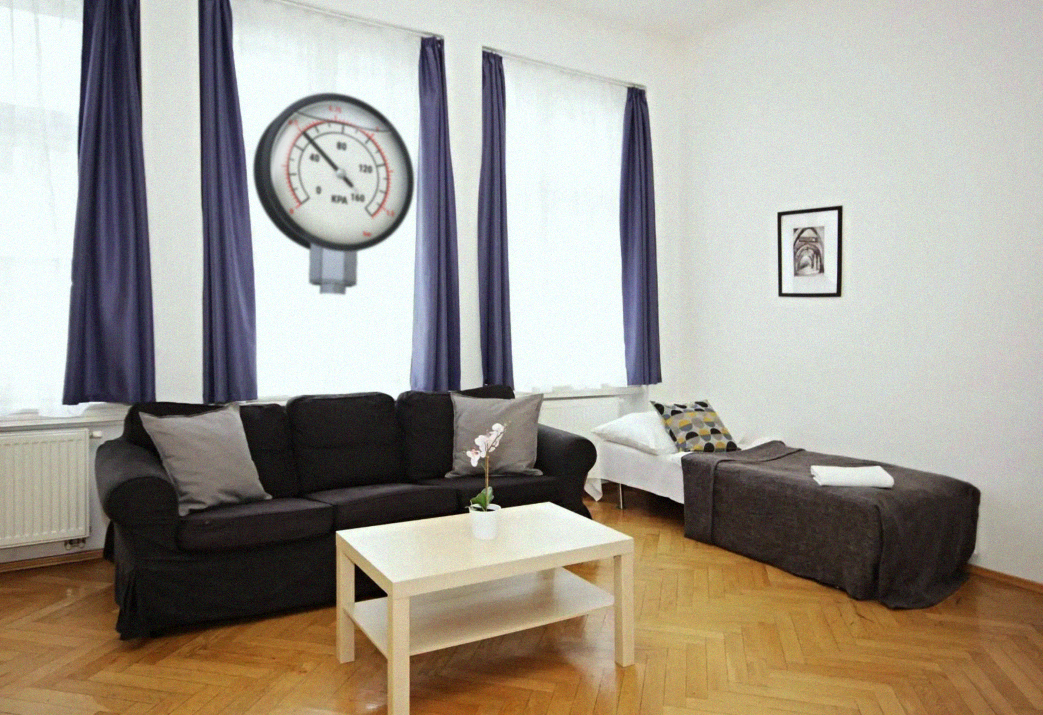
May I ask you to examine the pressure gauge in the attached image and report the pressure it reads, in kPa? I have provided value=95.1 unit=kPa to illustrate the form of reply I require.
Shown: value=50 unit=kPa
